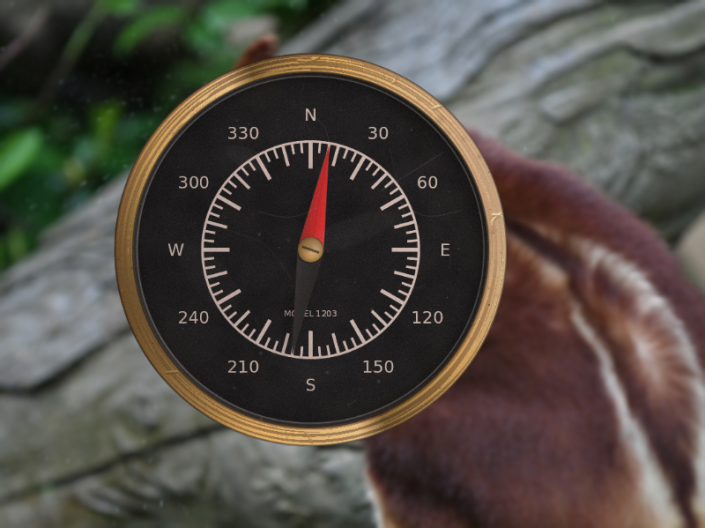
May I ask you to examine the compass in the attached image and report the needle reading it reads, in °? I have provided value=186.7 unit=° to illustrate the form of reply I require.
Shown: value=10 unit=°
